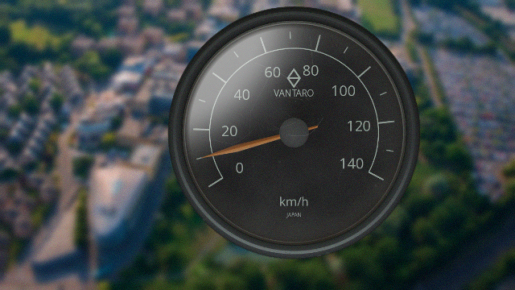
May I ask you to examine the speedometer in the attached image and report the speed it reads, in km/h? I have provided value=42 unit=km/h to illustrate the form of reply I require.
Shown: value=10 unit=km/h
